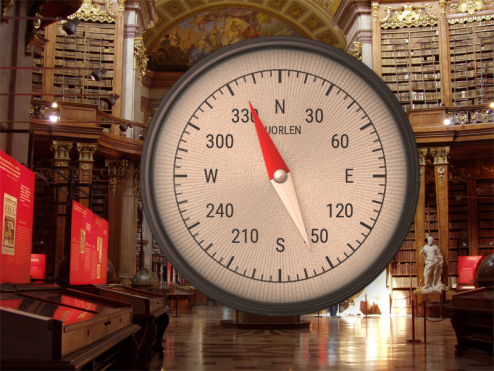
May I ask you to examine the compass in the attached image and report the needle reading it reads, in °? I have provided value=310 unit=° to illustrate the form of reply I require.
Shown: value=337.5 unit=°
